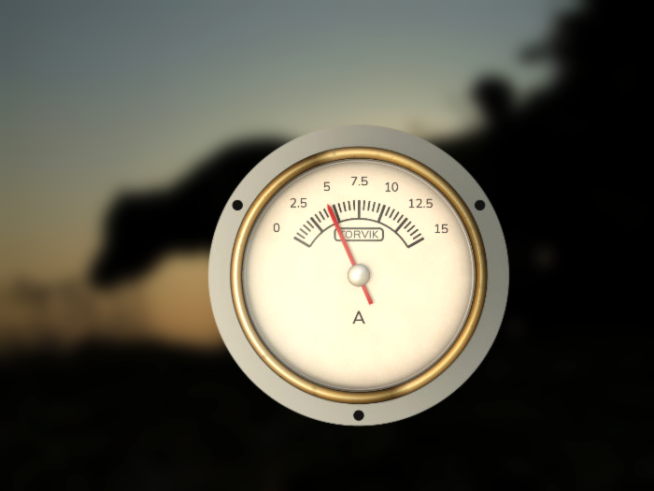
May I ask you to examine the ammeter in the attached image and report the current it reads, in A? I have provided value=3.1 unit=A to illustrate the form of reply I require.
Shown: value=4.5 unit=A
